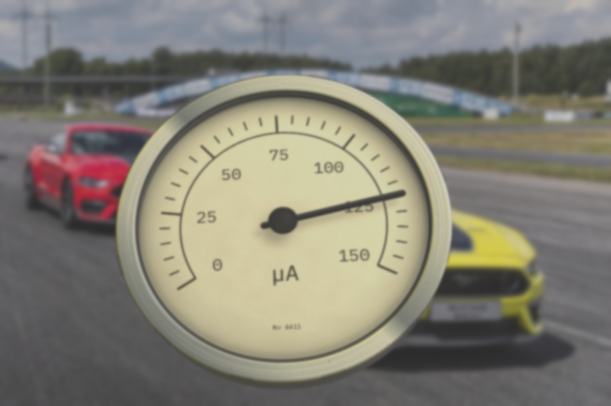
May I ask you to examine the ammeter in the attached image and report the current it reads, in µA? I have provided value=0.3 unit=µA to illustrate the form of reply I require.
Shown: value=125 unit=µA
